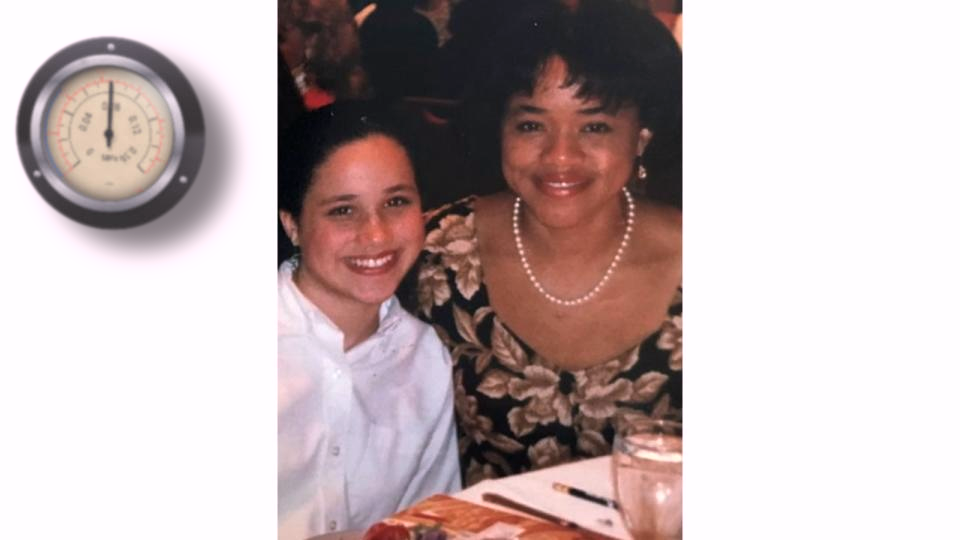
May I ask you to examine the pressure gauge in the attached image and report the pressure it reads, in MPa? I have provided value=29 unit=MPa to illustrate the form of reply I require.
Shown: value=0.08 unit=MPa
